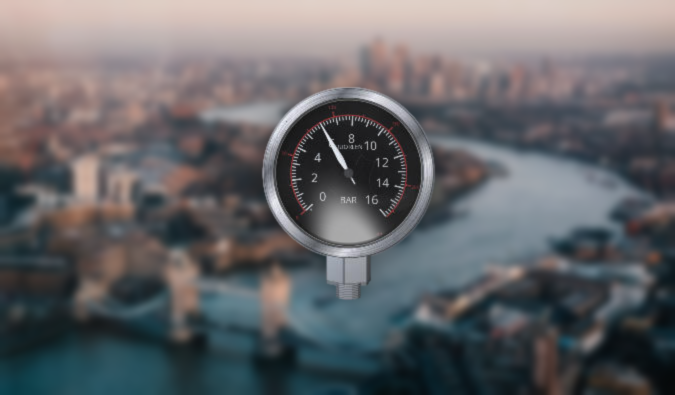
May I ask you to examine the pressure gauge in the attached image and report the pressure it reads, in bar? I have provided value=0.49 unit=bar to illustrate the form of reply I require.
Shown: value=6 unit=bar
